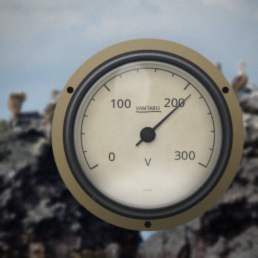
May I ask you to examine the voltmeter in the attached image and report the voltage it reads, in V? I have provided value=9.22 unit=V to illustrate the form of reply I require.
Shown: value=210 unit=V
